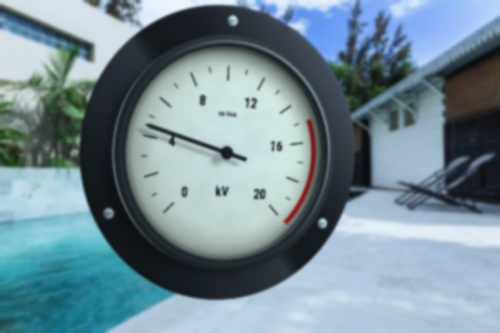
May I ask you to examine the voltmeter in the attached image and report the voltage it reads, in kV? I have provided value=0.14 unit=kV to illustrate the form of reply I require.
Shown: value=4.5 unit=kV
